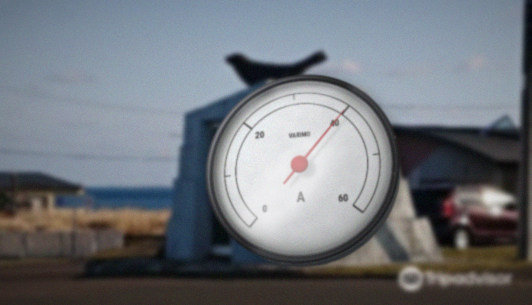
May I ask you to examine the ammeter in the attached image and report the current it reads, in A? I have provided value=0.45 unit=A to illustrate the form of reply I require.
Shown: value=40 unit=A
